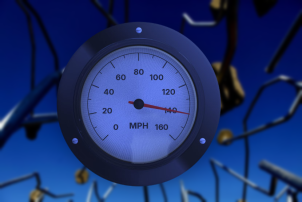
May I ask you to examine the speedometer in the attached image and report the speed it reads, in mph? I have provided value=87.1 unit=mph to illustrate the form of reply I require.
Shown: value=140 unit=mph
